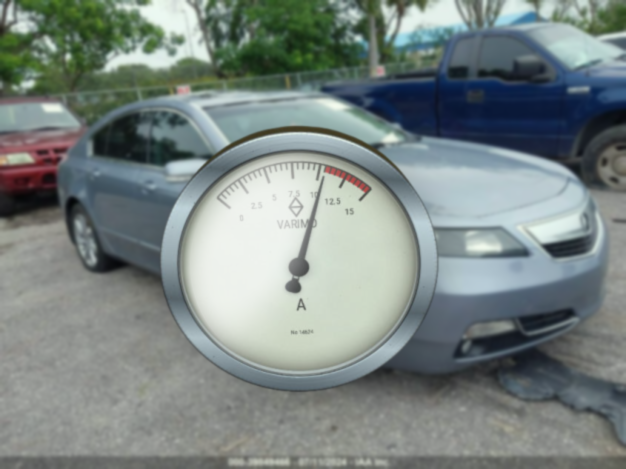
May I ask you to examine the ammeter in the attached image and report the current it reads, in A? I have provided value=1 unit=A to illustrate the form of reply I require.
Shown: value=10.5 unit=A
